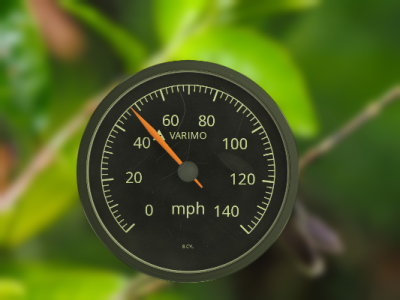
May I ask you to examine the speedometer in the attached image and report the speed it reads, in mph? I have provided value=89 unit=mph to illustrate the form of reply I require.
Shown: value=48 unit=mph
